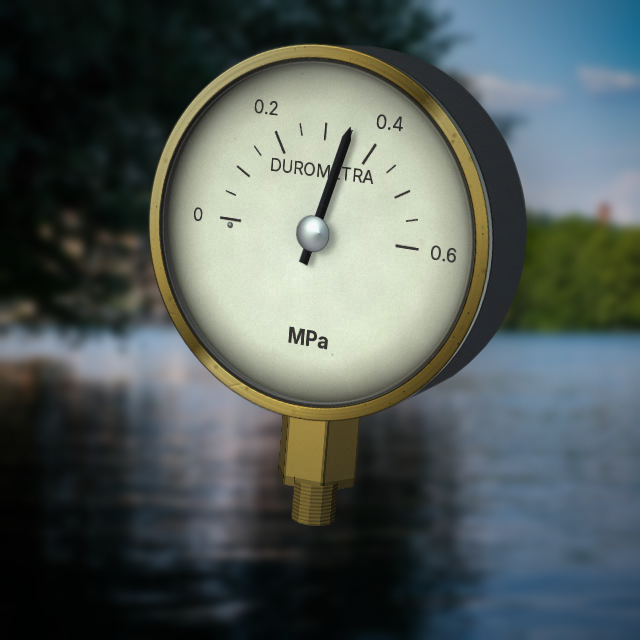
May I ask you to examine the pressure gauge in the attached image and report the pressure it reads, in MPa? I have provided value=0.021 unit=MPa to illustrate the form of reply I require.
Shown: value=0.35 unit=MPa
